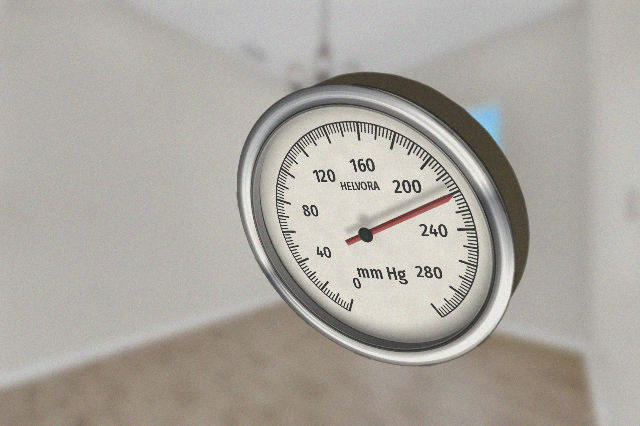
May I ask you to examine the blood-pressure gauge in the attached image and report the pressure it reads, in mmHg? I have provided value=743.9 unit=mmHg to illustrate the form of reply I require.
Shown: value=220 unit=mmHg
